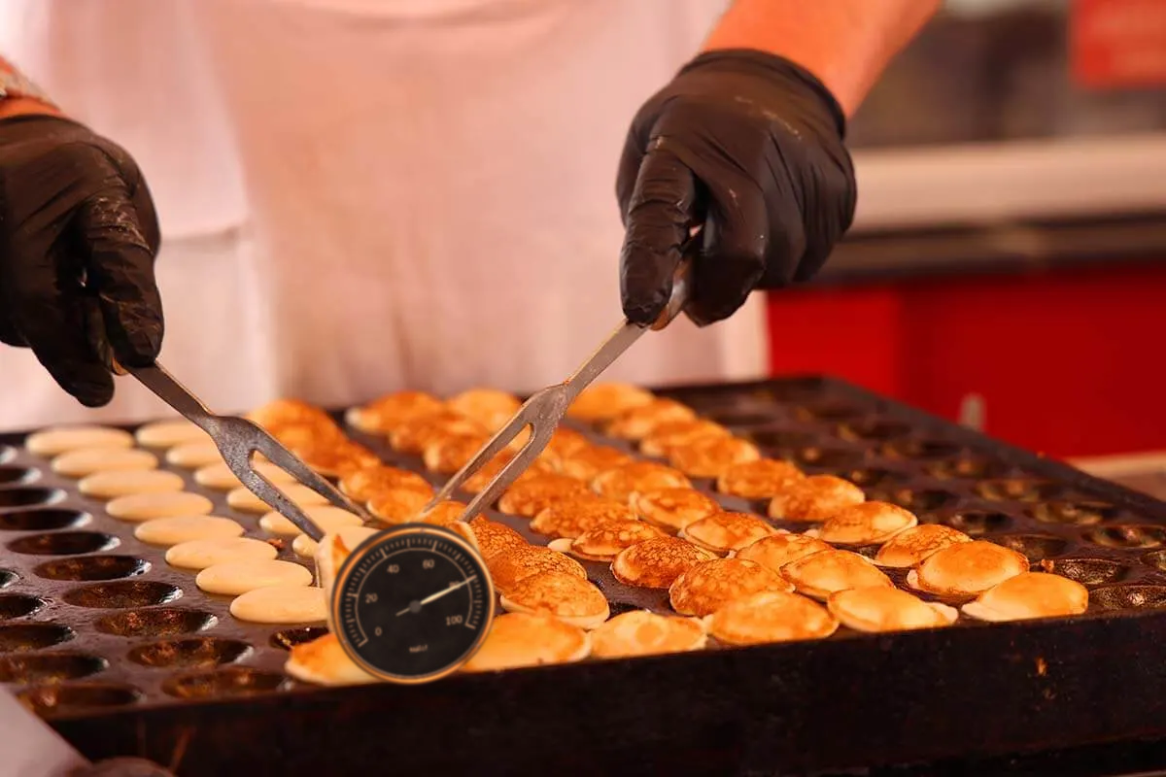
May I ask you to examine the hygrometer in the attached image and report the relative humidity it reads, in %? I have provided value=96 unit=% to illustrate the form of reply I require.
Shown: value=80 unit=%
